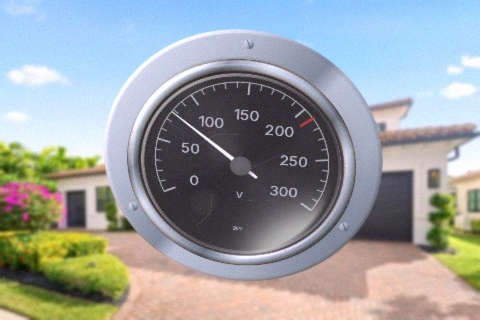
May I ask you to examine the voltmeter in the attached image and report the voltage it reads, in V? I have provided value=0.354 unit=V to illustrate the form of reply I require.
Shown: value=80 unit=V
